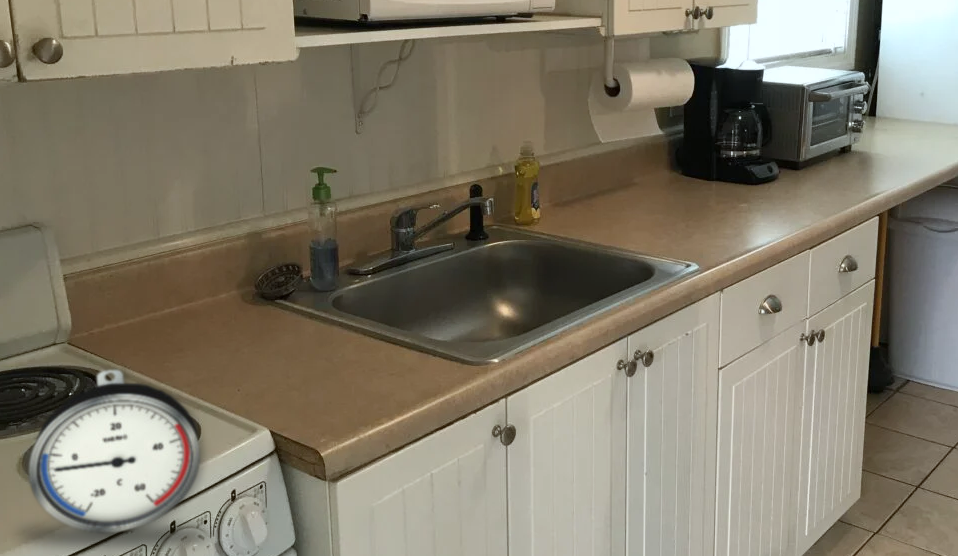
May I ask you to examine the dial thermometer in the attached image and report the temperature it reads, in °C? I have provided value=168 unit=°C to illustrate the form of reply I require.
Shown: value=-4 unit=°C
